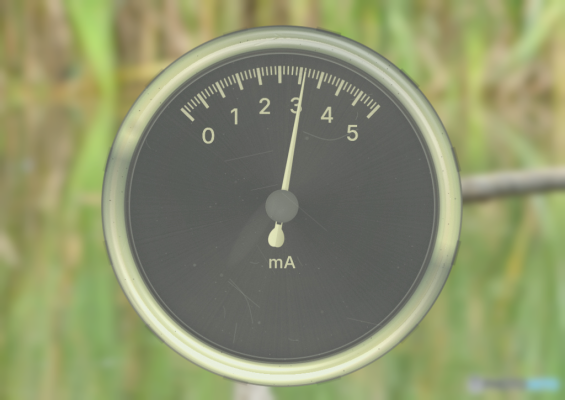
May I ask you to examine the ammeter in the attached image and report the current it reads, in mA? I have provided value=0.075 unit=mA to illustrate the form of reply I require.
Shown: value=3.1 unit=mA
